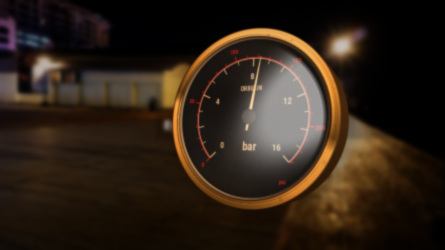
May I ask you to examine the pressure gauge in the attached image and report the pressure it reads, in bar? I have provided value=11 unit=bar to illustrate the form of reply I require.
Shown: value=8.5 unit=bar
